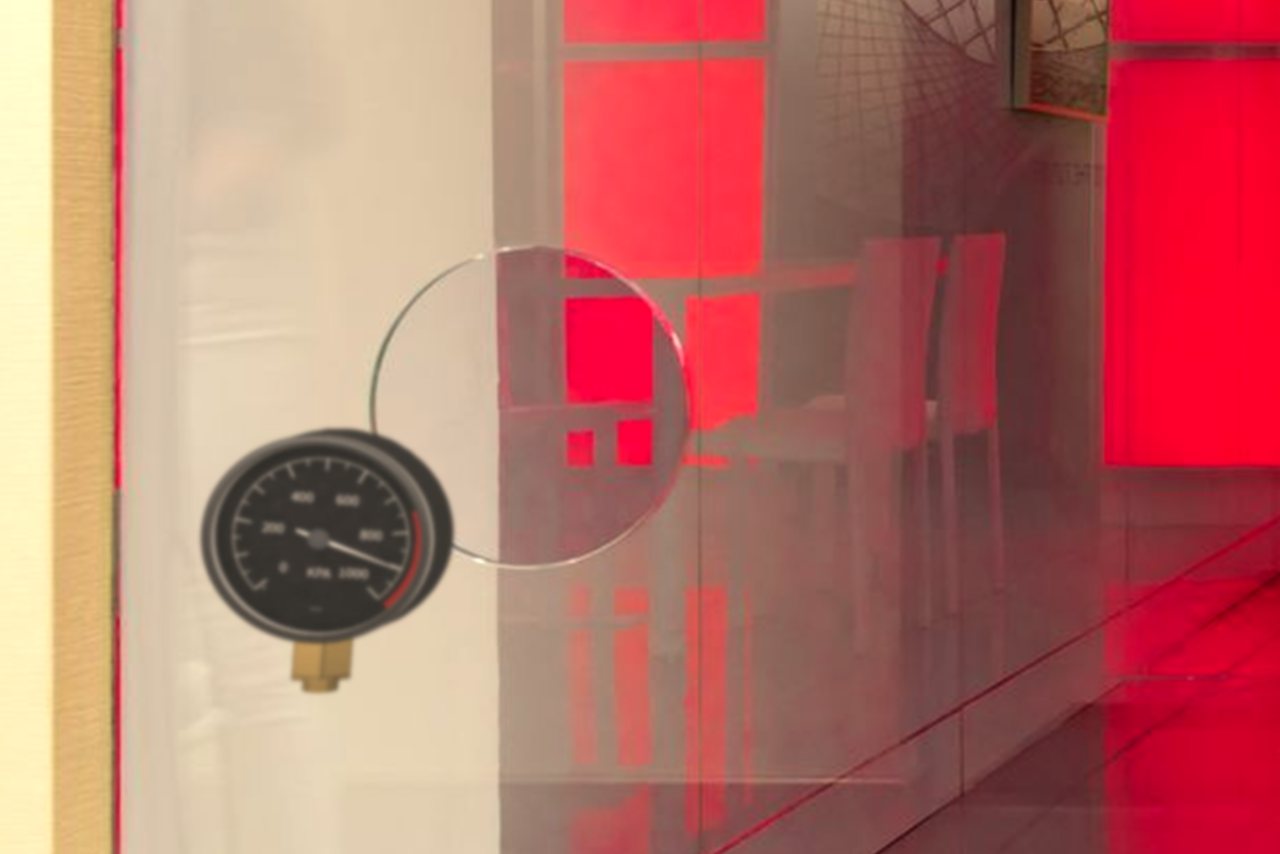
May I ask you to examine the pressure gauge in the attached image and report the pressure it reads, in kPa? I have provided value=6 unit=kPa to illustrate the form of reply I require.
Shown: value=900 unit=kPa
